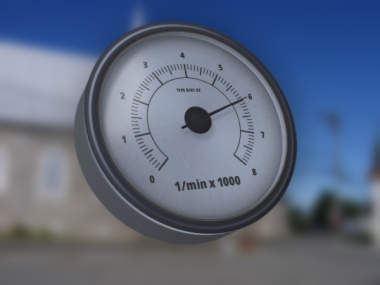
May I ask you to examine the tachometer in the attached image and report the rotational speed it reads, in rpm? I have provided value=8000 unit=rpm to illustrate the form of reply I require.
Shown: value=6000 unit=rpm
